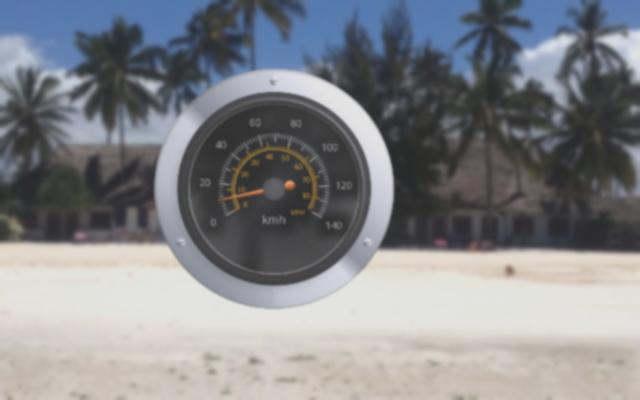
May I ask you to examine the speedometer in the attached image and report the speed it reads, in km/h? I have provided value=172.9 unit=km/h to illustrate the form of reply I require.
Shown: value=10 unit=km/h
